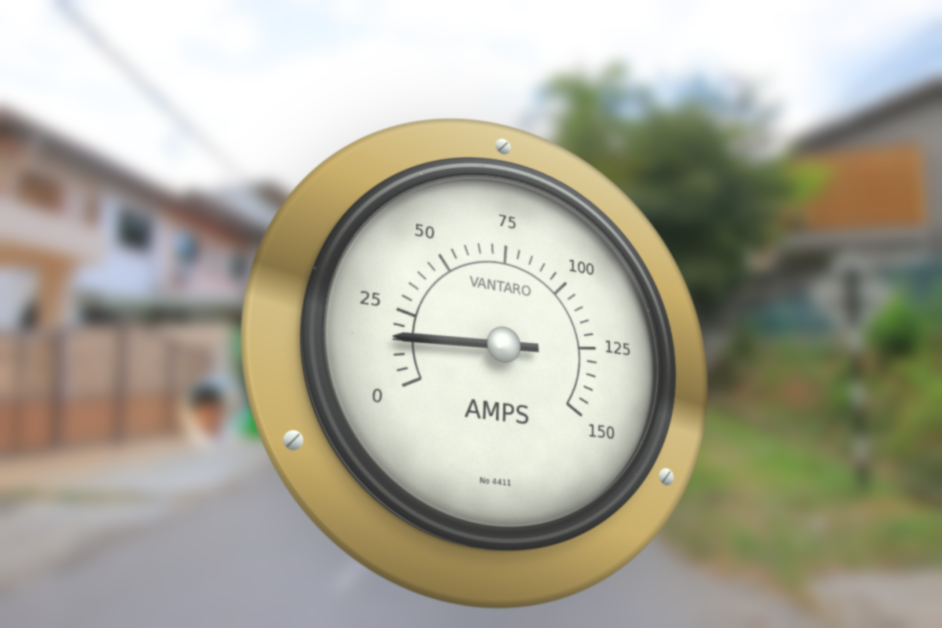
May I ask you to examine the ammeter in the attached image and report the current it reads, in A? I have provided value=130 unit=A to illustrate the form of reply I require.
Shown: value=15 unit=A
